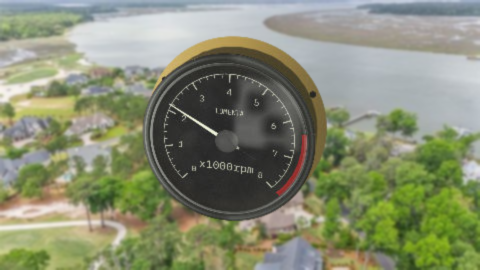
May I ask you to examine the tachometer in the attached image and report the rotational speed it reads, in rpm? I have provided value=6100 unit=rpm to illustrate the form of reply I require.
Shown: value=2200 unit=rpm
